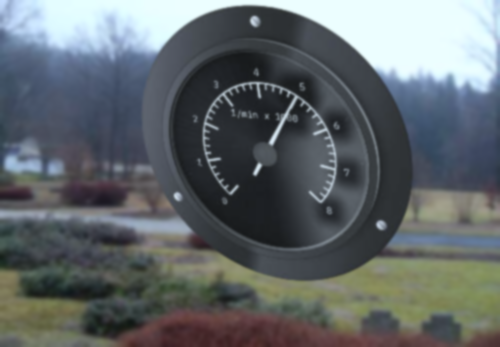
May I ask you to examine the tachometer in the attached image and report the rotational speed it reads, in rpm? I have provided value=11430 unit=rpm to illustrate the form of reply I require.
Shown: value=5000 unit=rpm
